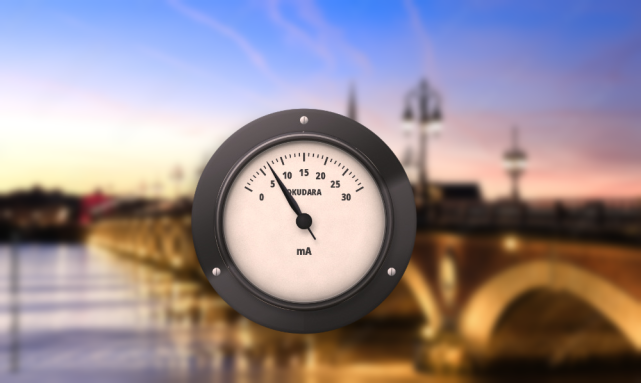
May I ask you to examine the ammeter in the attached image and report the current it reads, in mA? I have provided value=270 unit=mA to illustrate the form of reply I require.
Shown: value=7 unit=mA
